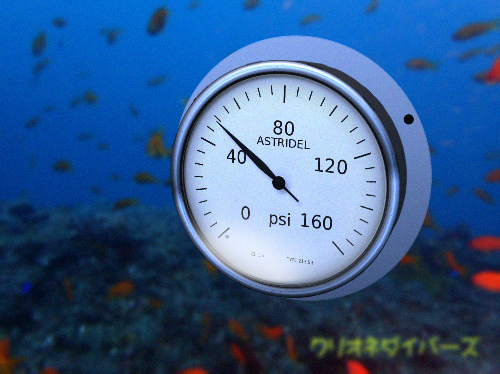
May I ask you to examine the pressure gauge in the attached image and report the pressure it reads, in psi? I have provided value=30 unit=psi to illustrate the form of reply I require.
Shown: value=50 unit=psi
